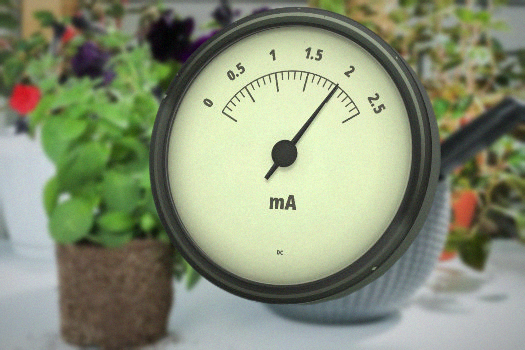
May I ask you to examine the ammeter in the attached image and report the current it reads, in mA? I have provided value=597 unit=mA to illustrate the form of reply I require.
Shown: value=2 unit=mA
